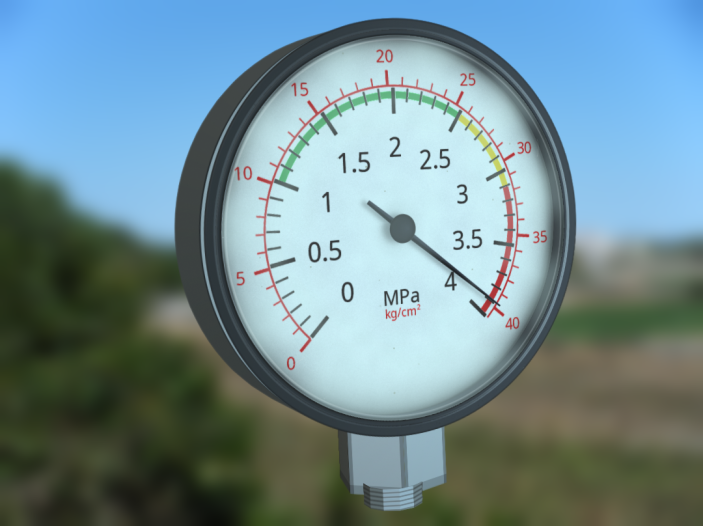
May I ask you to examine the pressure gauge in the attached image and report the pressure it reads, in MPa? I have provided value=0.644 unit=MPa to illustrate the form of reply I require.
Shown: value=3.9 unit=MPa
